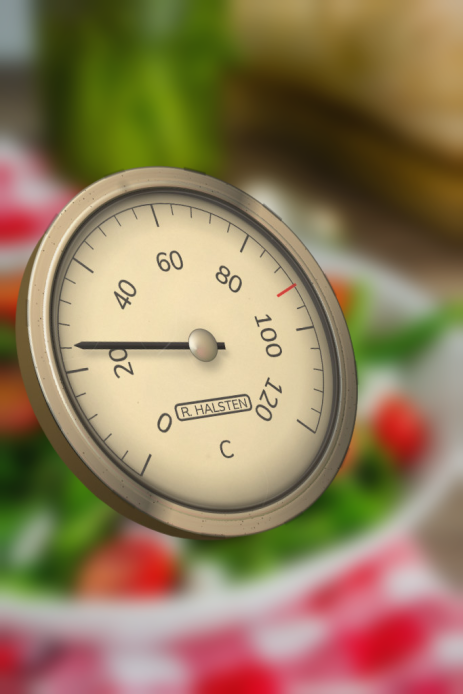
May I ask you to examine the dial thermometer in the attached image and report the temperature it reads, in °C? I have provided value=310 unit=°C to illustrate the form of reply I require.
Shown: value=24 unit=°C
